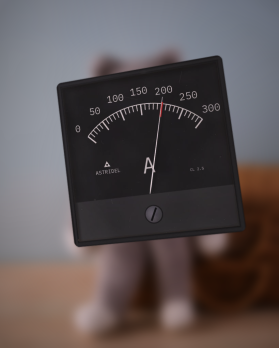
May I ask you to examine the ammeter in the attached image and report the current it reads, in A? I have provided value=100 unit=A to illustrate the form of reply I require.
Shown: value=200 unit=A
